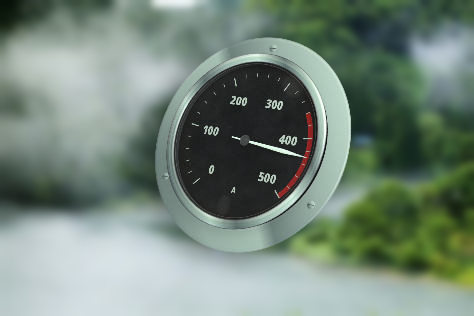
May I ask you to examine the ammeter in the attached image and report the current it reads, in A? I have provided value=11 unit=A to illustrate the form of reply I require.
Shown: value=430 unit=A
